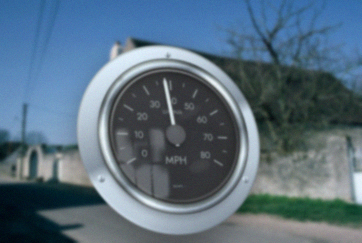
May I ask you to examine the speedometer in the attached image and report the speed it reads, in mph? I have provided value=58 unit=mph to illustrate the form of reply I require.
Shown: value=37.5 unit=mph
